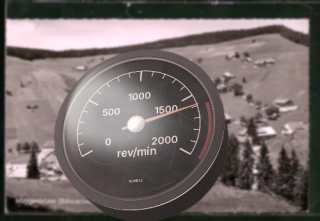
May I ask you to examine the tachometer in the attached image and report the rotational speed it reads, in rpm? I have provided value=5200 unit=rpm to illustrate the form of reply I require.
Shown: value=1600 unit=rpm
